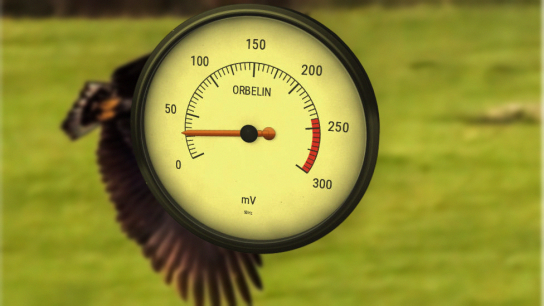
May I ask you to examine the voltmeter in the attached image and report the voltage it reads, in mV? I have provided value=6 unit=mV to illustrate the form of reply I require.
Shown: value=30 unit=mV
